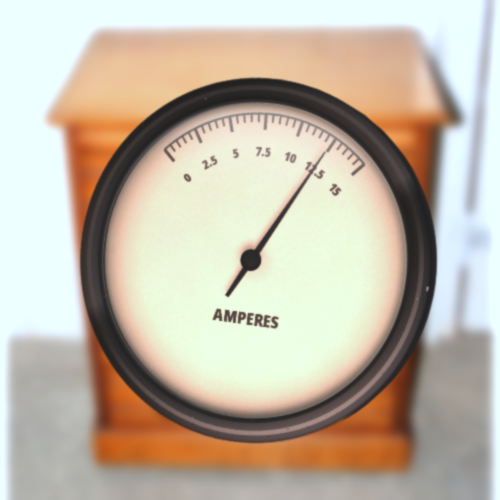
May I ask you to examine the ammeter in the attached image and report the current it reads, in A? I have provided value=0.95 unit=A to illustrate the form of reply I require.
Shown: value=12.5 unit=A
